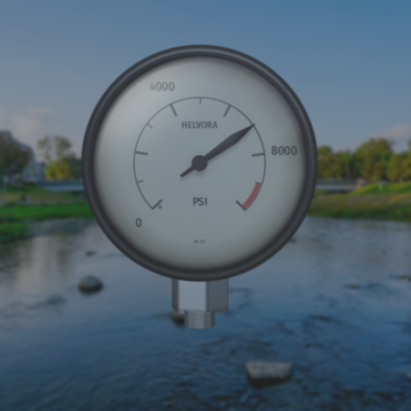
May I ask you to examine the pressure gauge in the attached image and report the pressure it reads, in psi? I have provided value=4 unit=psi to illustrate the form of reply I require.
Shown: value=7000 unit=psi
